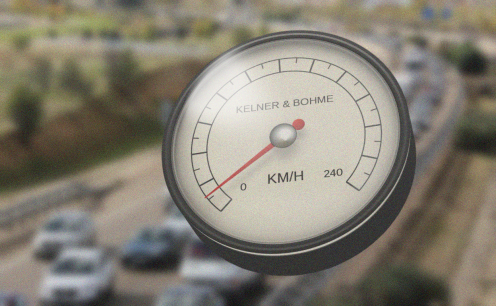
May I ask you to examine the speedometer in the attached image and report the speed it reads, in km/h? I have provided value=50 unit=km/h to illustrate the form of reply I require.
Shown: value=10 unit=km/h
